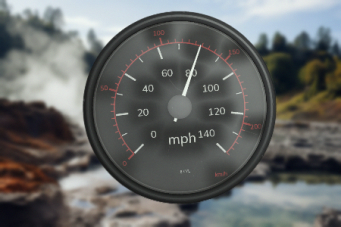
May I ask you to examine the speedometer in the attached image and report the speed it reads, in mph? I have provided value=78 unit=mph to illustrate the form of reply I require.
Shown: value=80 unit=mph
